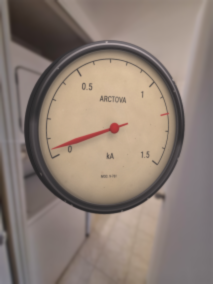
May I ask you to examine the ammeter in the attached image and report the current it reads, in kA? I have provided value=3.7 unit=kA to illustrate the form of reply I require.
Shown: value=0.05 unit=kA
